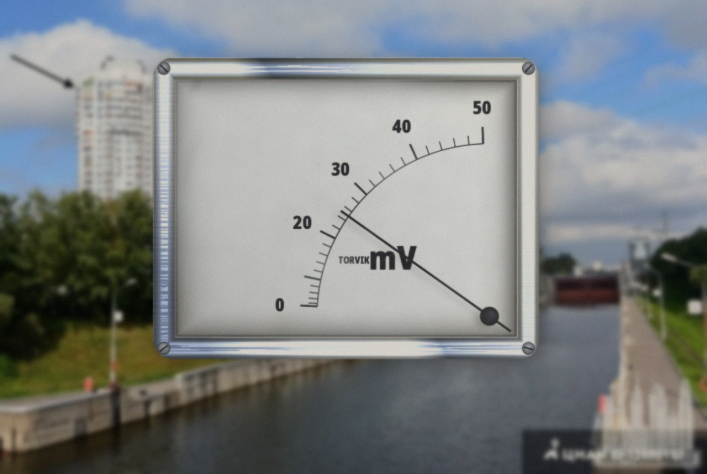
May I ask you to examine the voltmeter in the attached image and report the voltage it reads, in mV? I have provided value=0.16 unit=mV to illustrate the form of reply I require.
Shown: value=25 unit=mV
